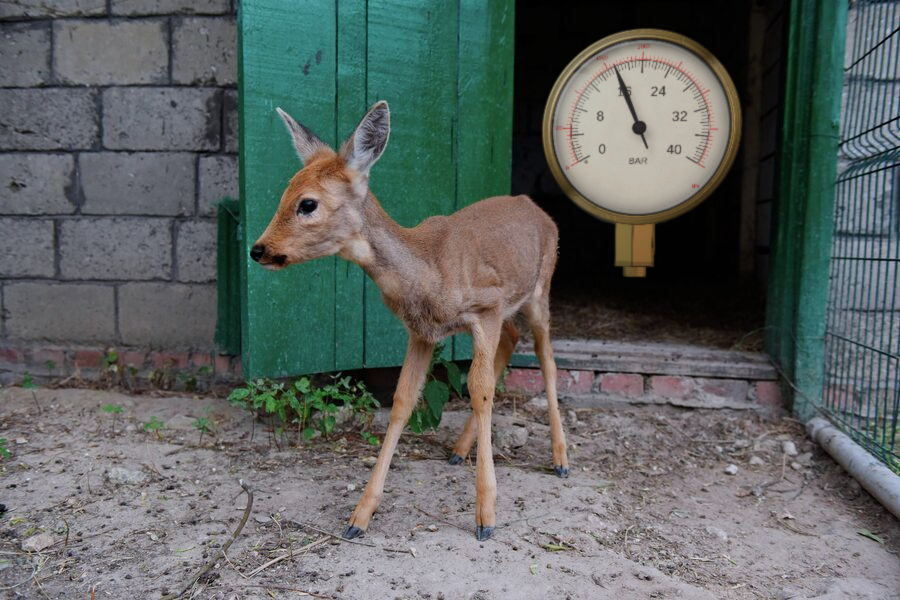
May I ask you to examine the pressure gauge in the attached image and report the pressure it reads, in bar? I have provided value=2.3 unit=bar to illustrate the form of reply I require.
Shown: value=16 unit=bar
